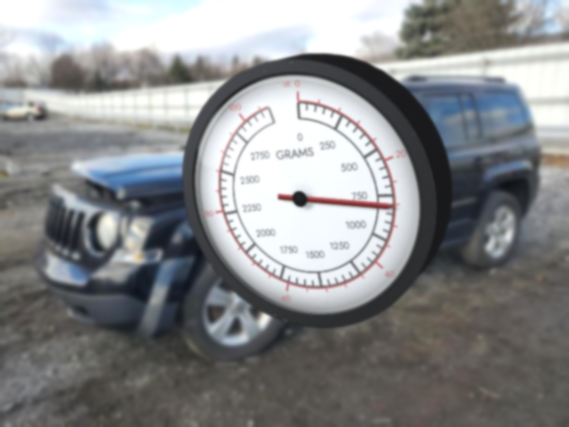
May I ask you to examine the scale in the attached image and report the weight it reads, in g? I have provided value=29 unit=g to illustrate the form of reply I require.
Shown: value=800 unit=g
